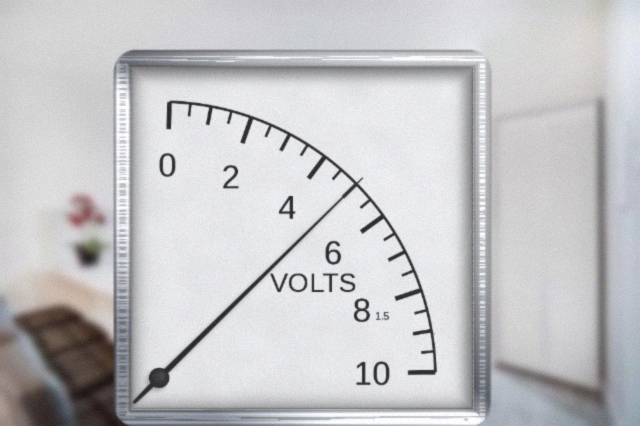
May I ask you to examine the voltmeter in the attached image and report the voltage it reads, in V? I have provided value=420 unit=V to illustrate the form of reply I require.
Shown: value=5 unit=V
